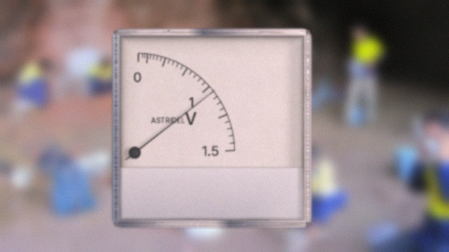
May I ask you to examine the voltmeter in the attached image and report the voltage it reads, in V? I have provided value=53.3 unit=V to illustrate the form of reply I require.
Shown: value=1.05 unit=V
